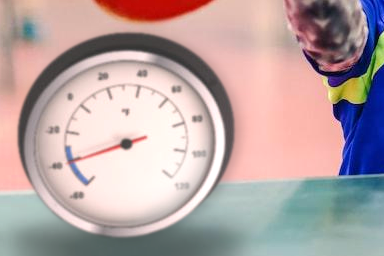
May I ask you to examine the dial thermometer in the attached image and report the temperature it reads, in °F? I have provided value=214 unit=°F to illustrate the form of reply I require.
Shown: value=-40 unit=°F
